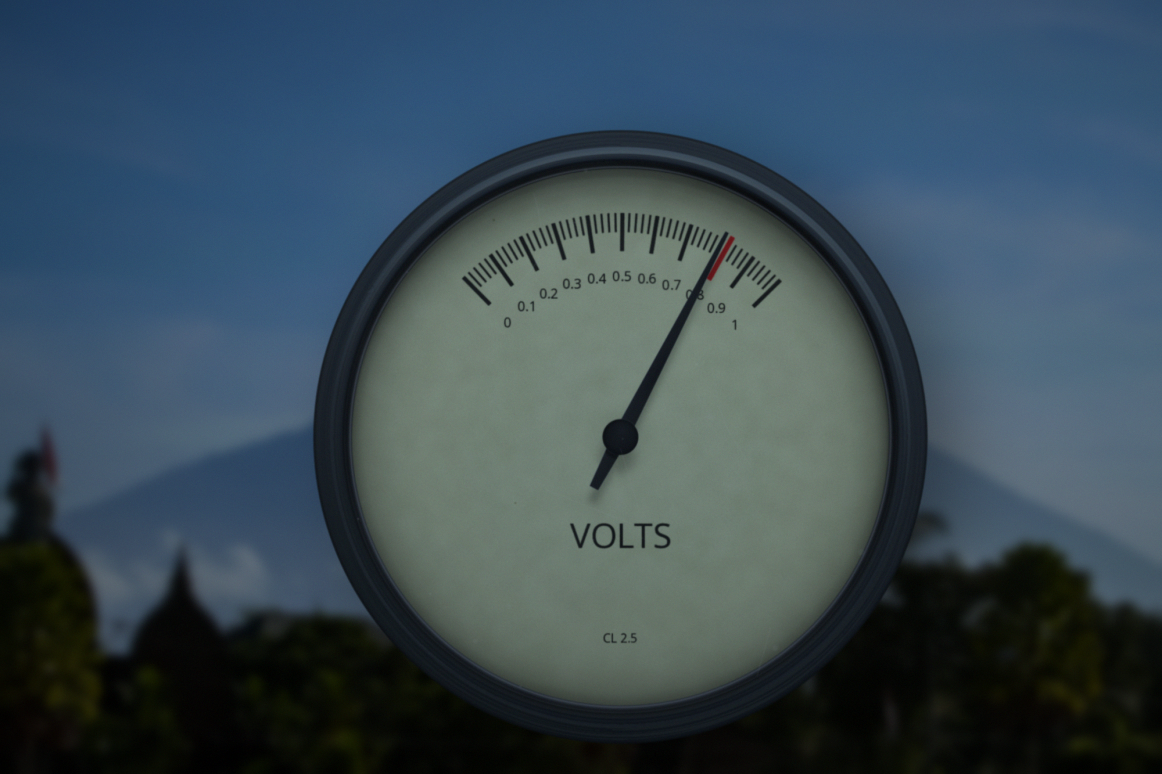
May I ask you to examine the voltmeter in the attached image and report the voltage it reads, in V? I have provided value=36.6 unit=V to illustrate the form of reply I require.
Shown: value=0.8 unit=V
